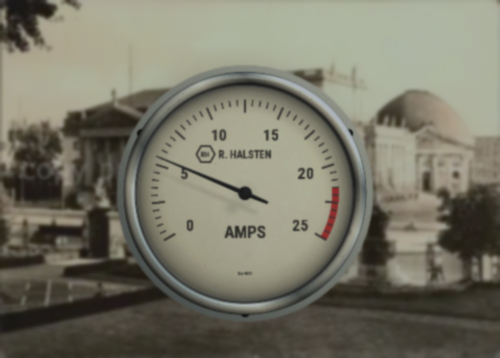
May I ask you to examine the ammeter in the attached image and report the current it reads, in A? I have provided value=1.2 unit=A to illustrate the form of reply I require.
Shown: value=5.5 unit=A
